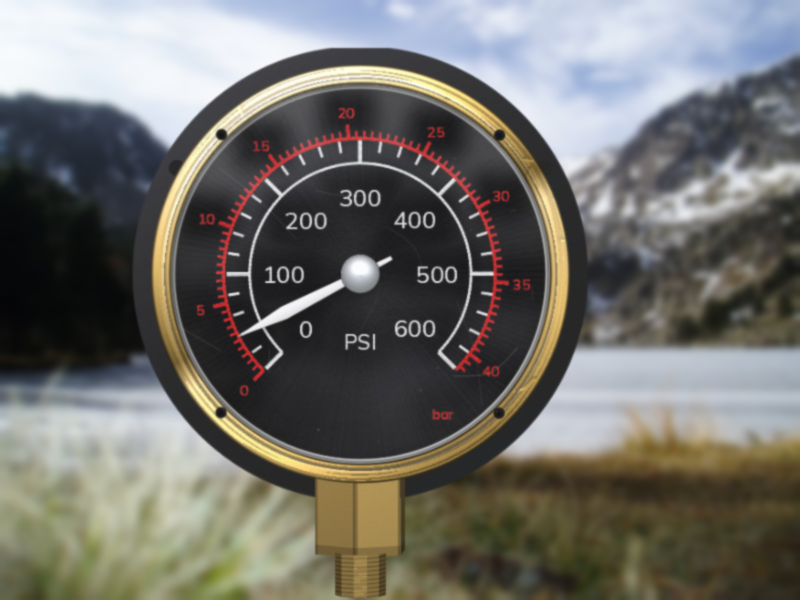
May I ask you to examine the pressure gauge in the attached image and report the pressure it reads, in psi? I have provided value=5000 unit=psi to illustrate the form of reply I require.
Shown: value=40 unit=psi
